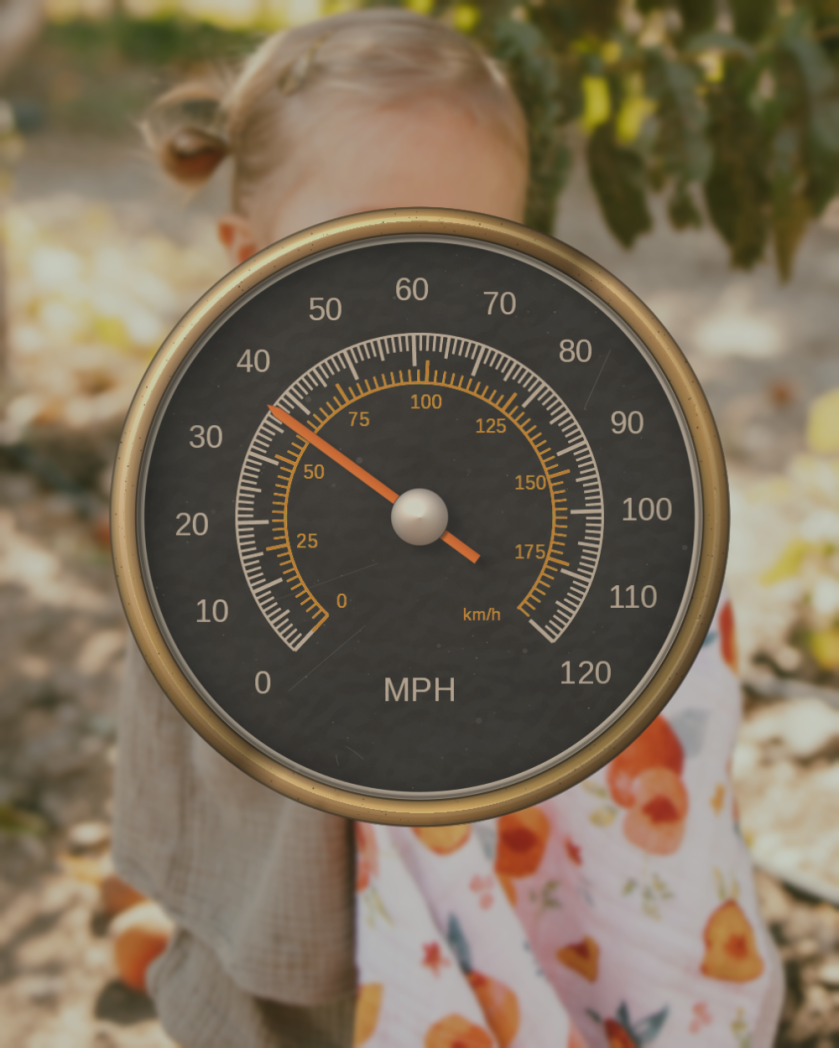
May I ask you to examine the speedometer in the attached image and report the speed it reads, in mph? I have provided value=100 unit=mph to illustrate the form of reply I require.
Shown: value=37 unit=mph
